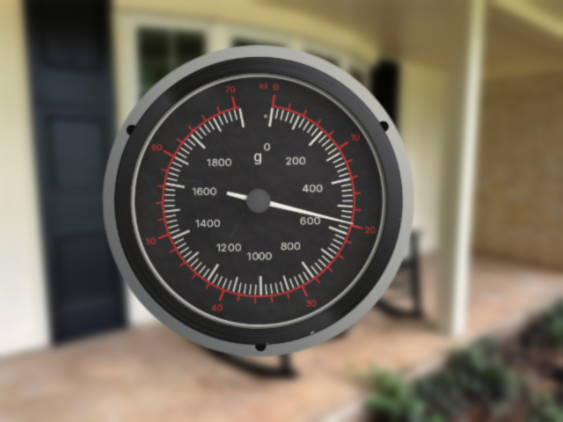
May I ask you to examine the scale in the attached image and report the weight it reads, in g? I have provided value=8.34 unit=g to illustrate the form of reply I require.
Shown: value=560 unit=g
